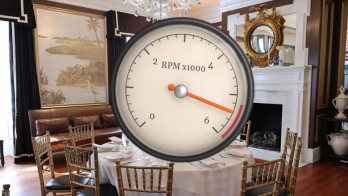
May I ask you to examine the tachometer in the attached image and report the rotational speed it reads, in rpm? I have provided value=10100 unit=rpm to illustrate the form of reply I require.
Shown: value=5400 unit=rpm
